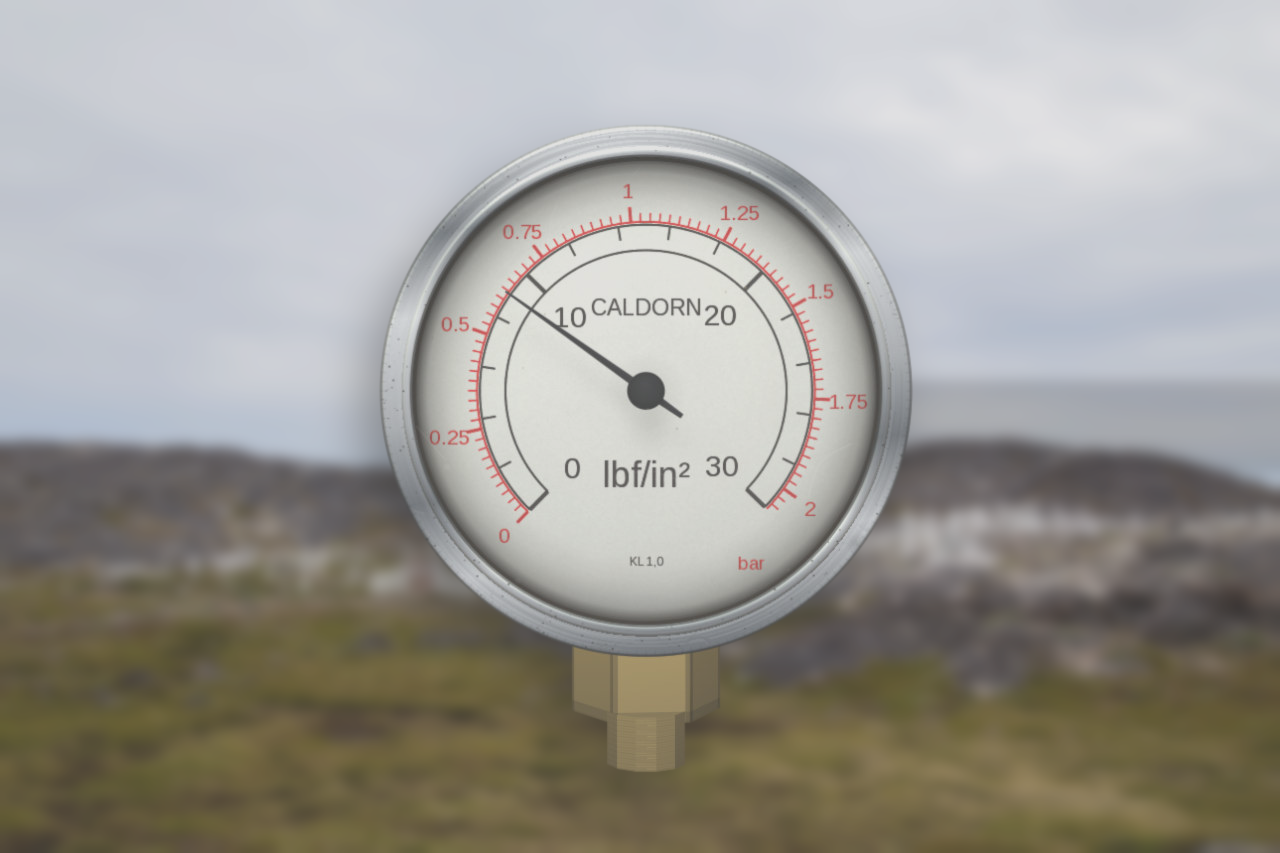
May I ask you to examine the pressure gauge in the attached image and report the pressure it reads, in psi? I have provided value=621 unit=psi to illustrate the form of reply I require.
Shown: value=9 unit=psi
